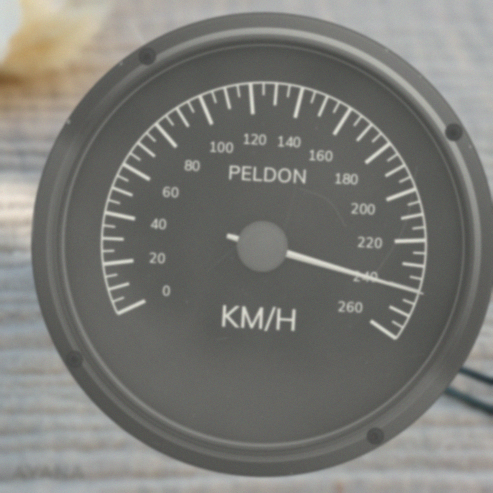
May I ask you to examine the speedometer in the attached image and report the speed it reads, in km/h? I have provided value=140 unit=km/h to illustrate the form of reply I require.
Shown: value=240 unit=km/h
